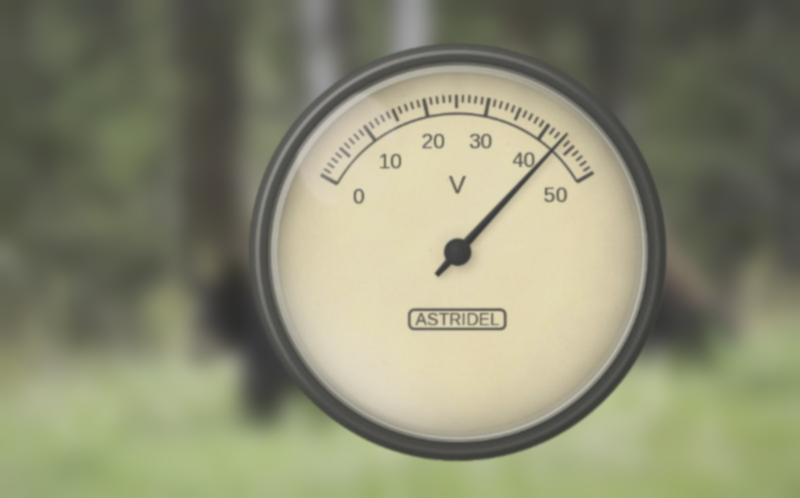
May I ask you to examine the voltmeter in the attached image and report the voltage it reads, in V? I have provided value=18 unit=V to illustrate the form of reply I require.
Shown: value=43 unit=V
